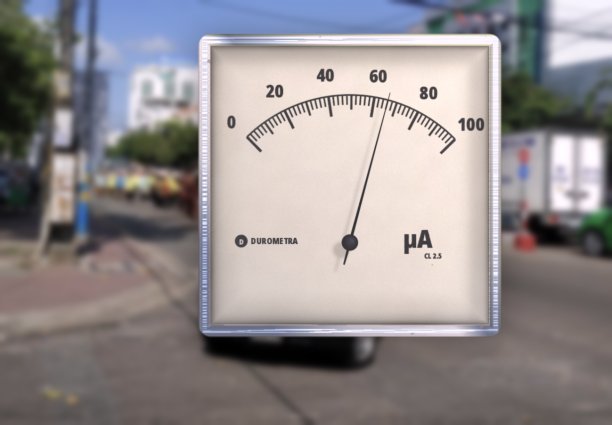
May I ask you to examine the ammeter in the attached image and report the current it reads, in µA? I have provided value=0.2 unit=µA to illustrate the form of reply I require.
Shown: value=66 unit=µA
